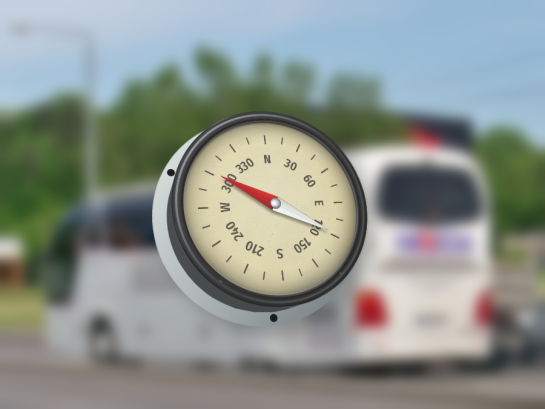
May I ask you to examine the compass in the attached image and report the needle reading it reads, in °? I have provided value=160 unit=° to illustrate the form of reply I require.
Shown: value=300 unit=°
